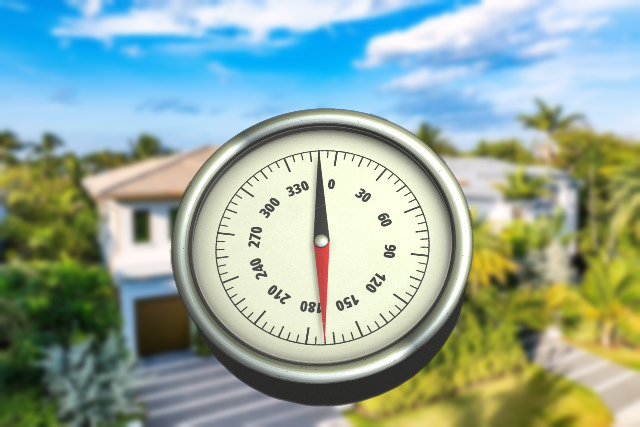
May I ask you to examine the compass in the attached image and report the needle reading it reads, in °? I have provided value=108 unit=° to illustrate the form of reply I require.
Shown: value=170 unit=°
